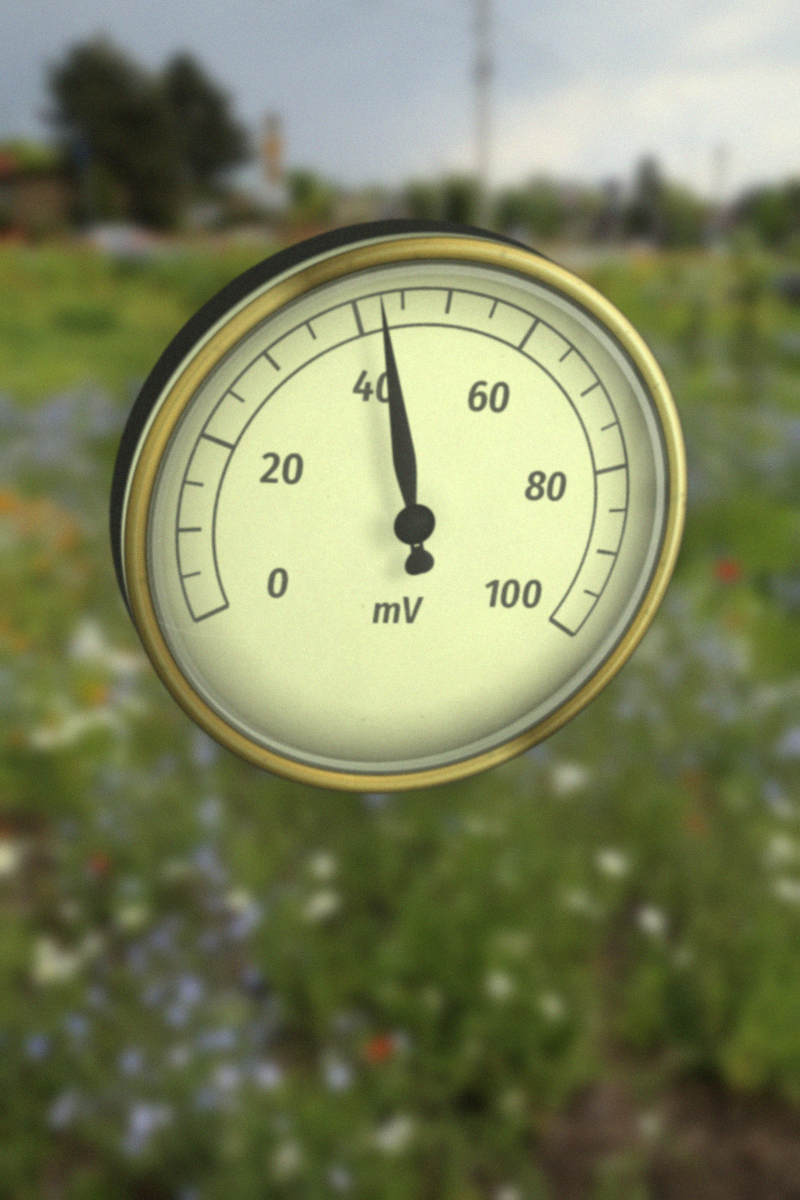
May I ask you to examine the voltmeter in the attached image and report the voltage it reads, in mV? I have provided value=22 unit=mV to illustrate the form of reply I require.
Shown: value=42.5 unit=mV
